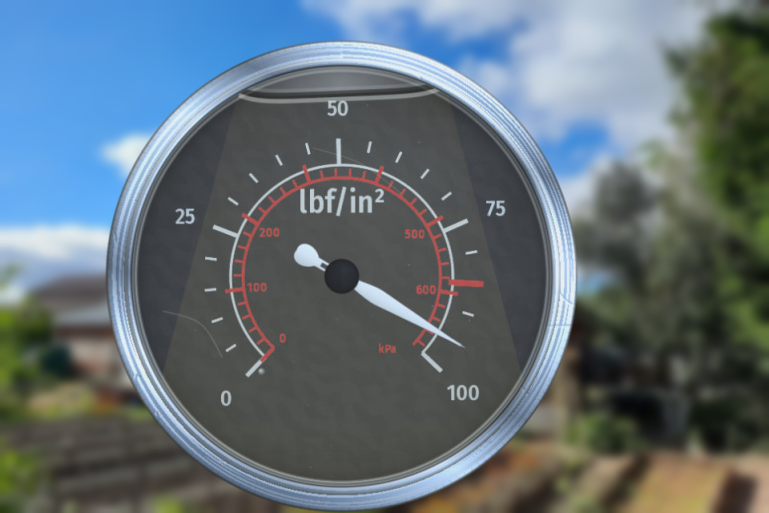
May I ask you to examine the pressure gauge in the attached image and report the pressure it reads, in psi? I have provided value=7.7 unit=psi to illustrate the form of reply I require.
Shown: value=95 unit=psi
